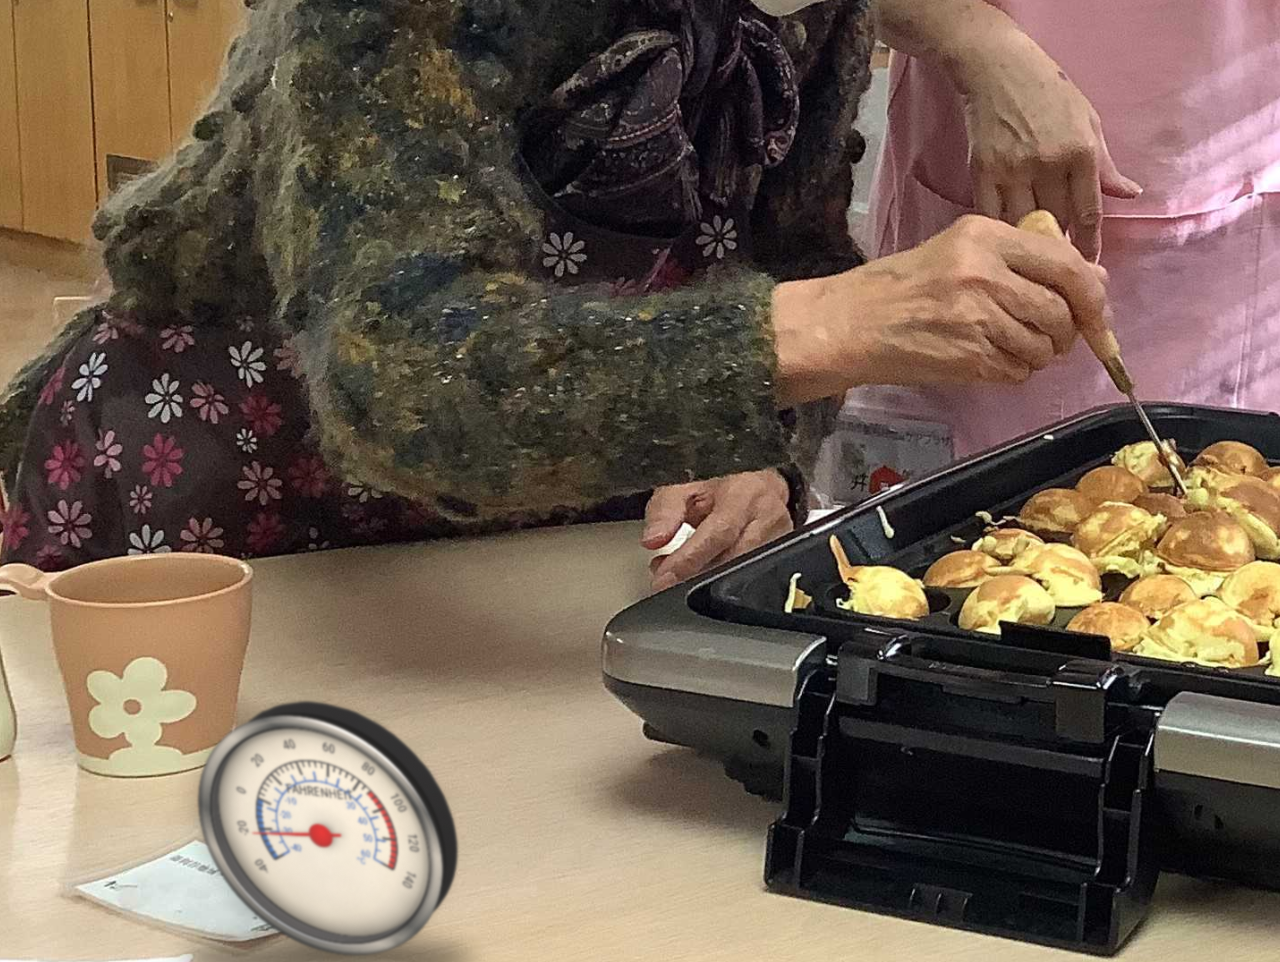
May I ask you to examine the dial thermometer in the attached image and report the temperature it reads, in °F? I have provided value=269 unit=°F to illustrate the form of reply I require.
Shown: value=-20 unit=°F
